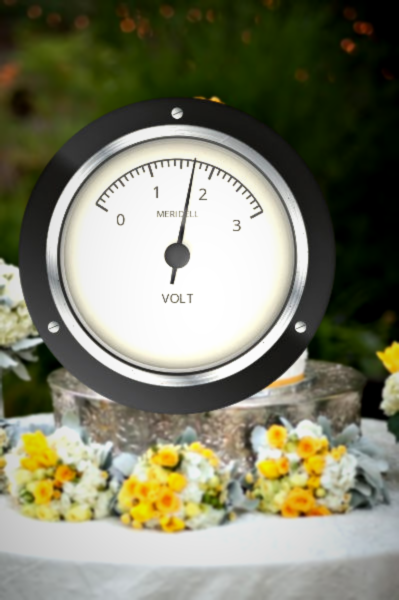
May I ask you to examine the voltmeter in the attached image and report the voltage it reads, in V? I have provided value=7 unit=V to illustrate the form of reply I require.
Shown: value=1.7 unit=V
